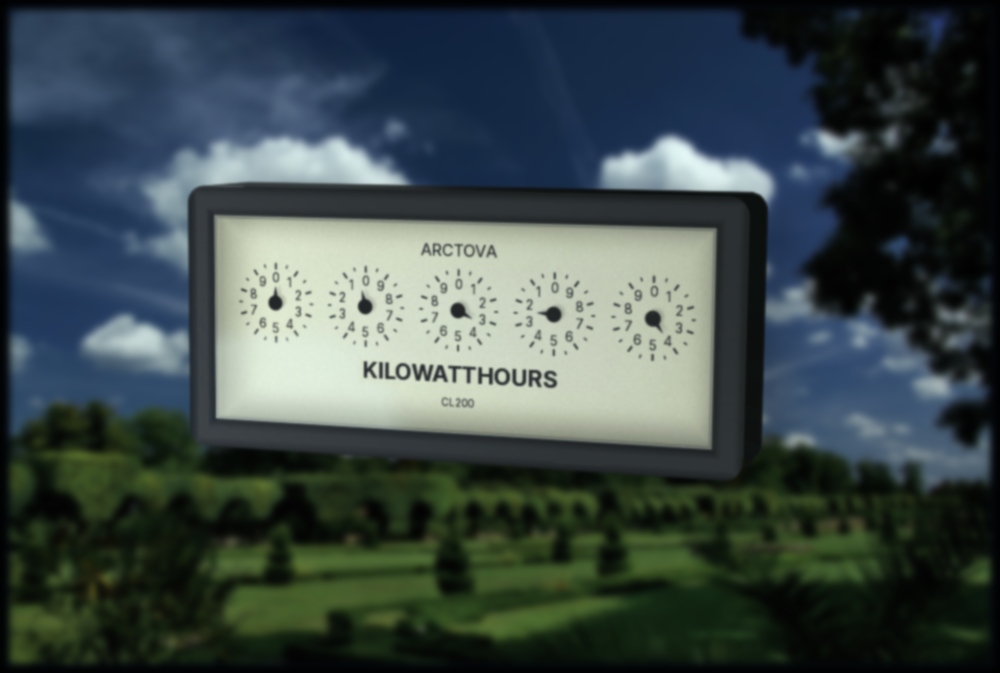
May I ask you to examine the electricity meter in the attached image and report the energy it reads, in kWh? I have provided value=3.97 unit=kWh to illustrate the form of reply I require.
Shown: value=324 unit=kWh
